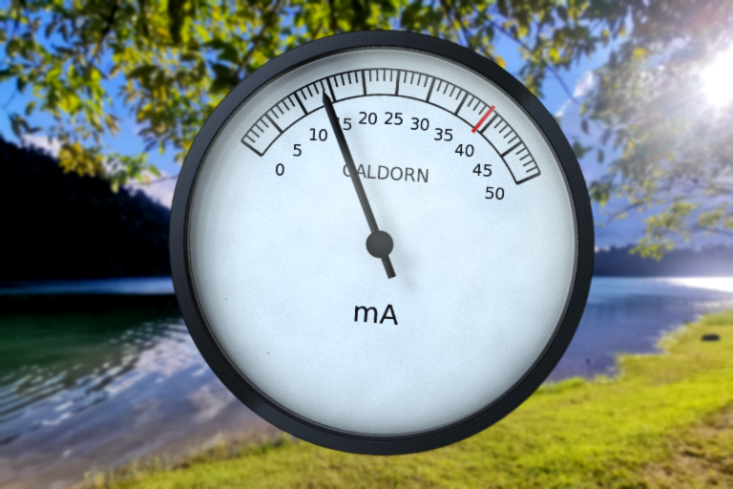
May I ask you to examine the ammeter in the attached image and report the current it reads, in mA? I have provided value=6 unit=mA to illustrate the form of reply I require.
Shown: value=14 unit=mA
